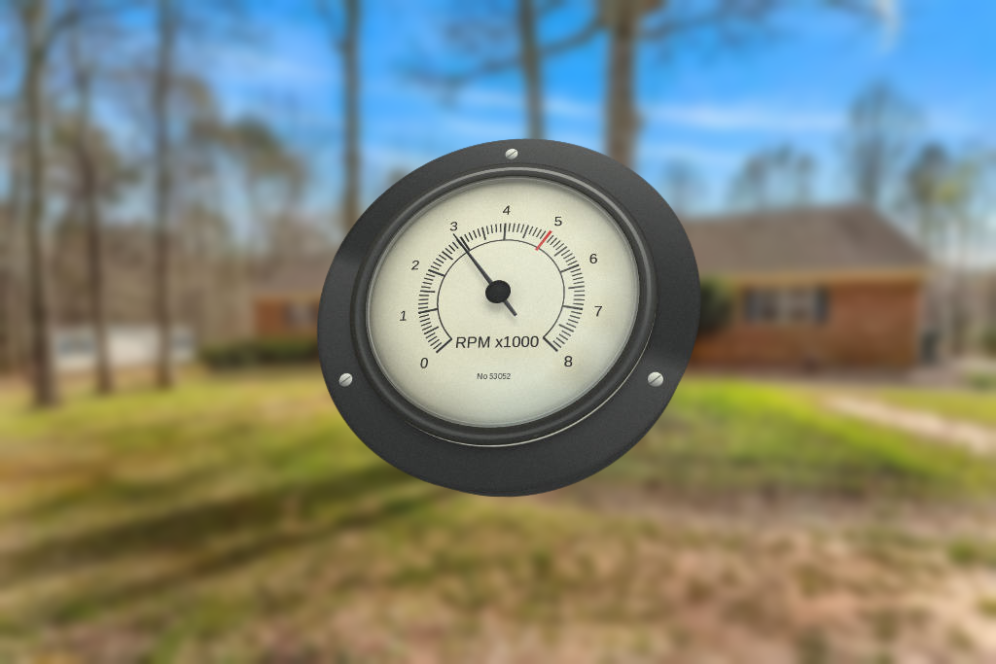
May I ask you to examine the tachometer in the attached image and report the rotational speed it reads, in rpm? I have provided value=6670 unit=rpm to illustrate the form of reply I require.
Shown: value=2900 unit=rpm
